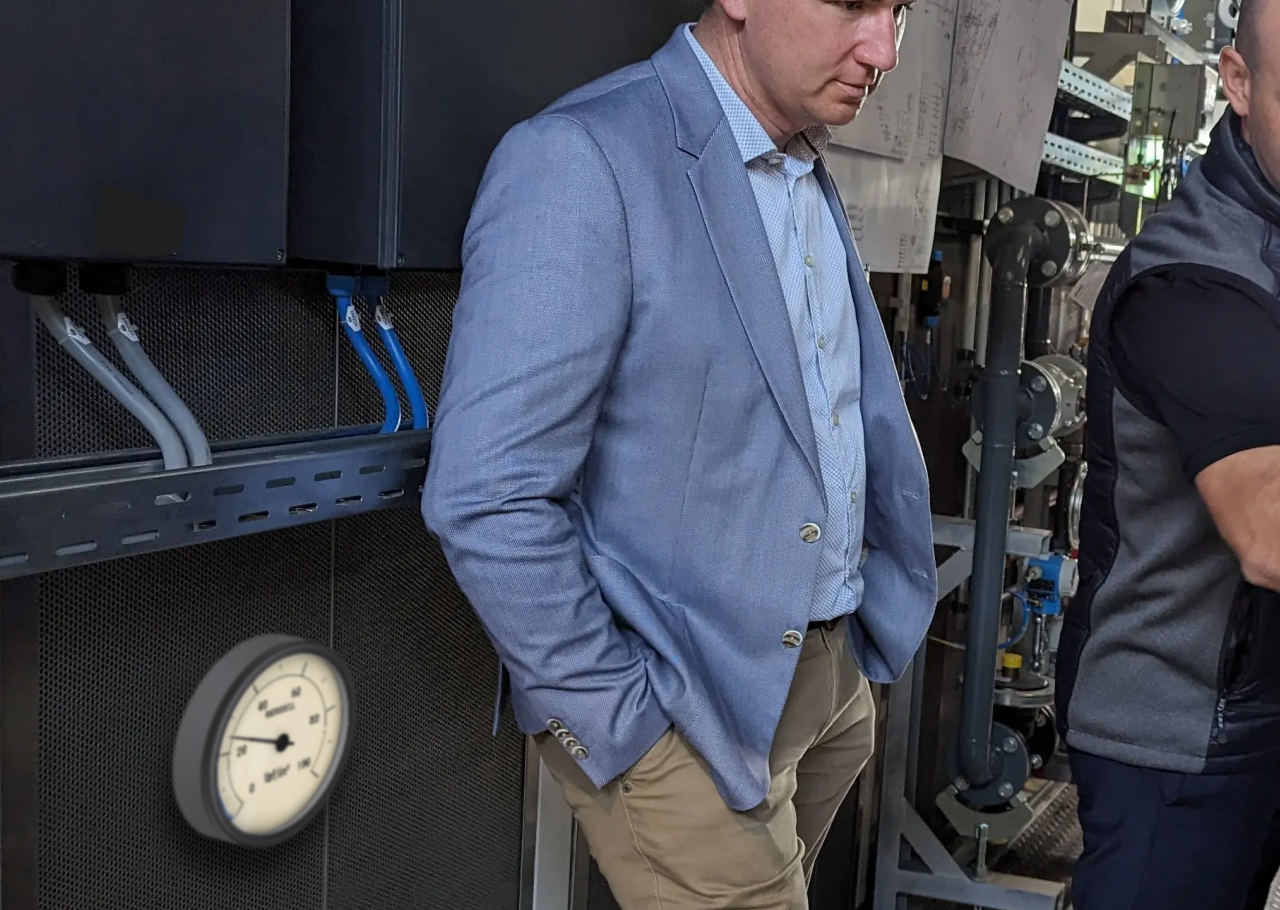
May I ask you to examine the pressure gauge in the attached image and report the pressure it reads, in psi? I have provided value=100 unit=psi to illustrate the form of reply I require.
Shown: value=25 unit=psi
